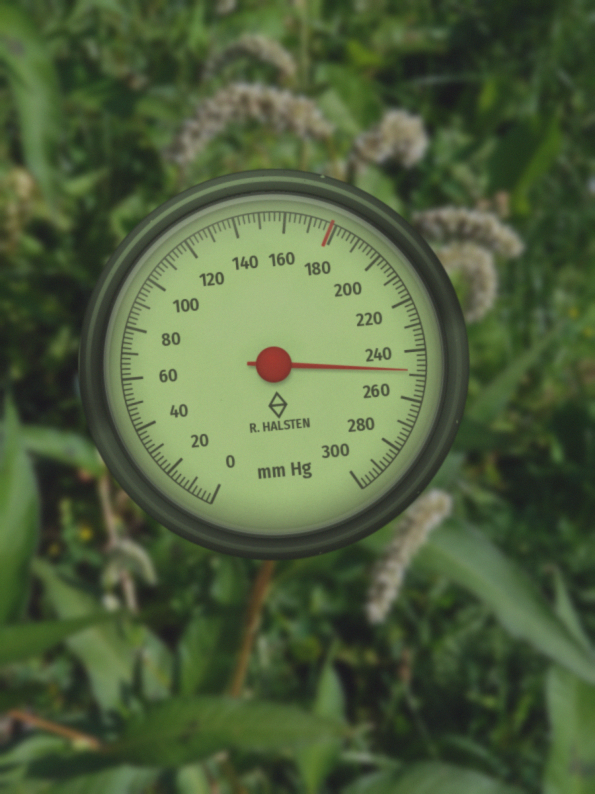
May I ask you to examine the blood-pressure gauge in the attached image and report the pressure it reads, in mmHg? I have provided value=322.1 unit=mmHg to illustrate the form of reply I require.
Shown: value=248 unit=mmHg
